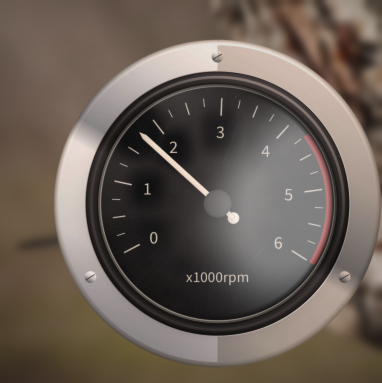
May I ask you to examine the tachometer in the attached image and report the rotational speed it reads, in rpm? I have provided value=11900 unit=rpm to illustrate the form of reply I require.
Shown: value=1750 unit=rpm
